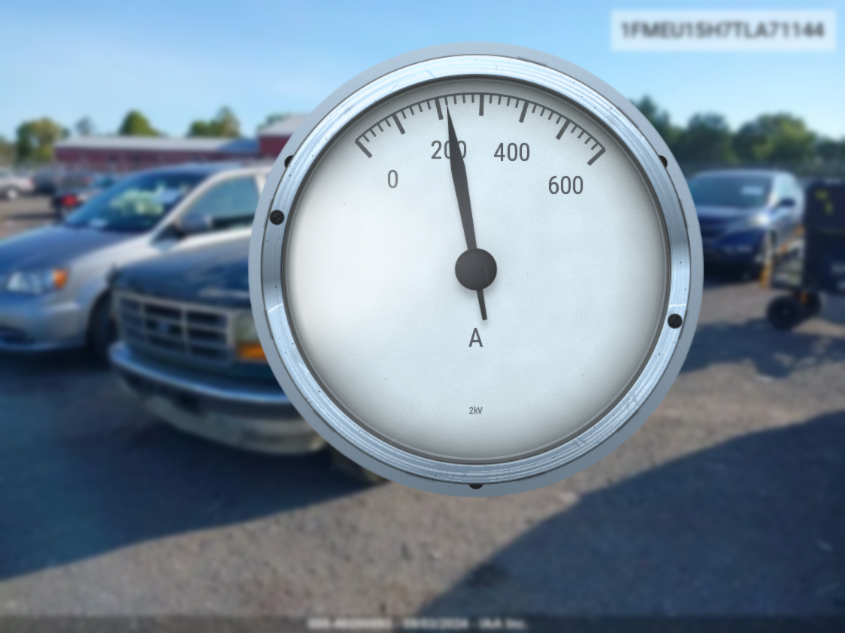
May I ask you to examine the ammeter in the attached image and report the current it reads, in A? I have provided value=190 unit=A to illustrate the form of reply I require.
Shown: value=220 unit=A
